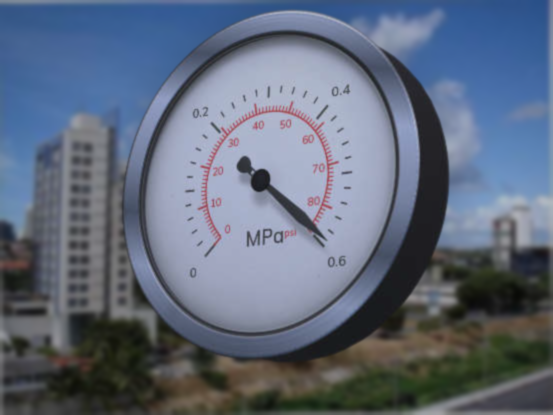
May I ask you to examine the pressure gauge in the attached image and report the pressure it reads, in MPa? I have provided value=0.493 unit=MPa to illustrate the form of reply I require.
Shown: value=0.59 unit=MPa
